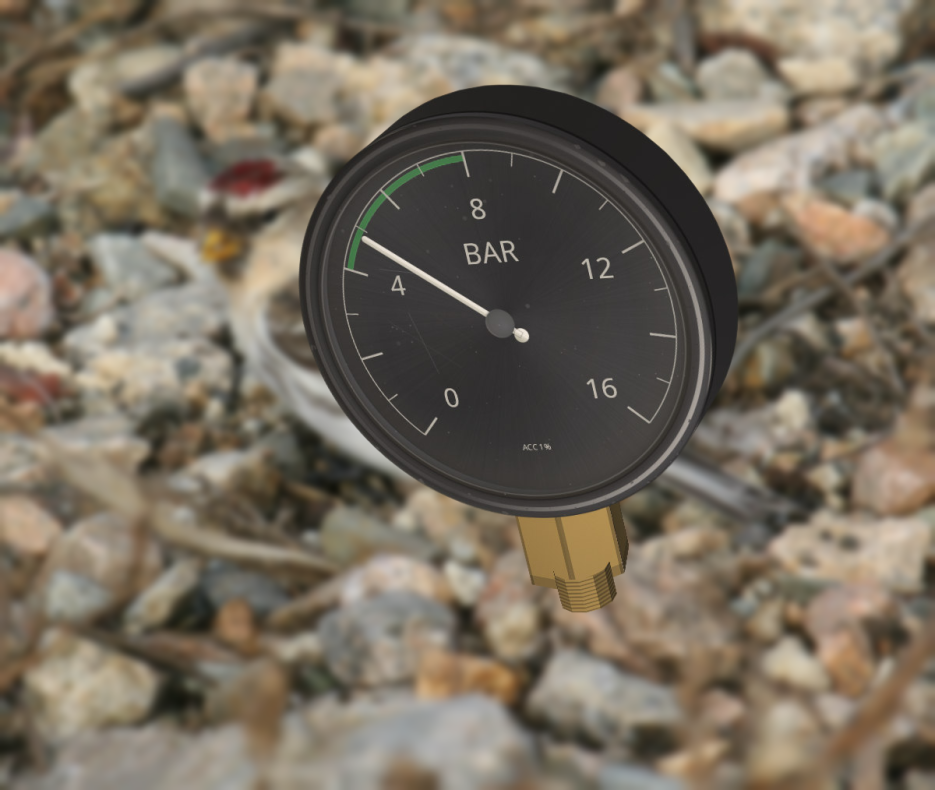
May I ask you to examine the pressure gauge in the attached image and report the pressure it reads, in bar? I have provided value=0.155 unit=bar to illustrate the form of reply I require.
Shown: value=5 unit=bar
